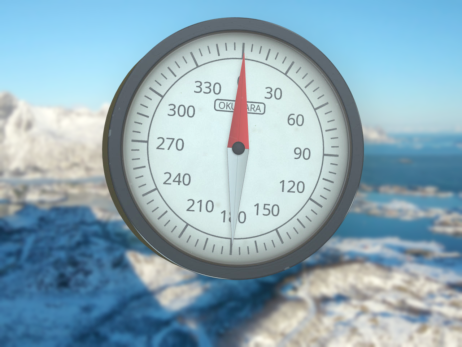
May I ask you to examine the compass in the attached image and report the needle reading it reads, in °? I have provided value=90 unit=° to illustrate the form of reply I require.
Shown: value=0 unit=°
